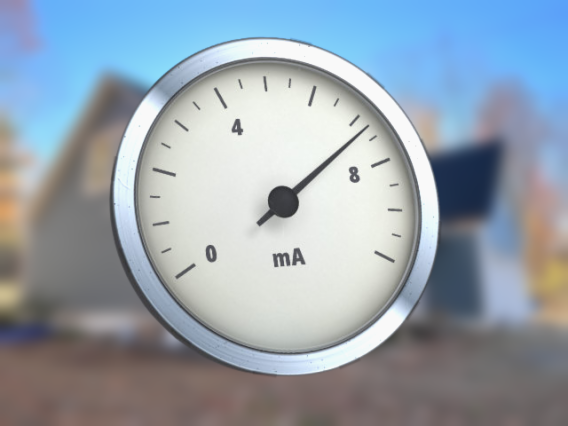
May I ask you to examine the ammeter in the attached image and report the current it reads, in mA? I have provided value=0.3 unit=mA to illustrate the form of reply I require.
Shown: value=7.25 unit=mA
